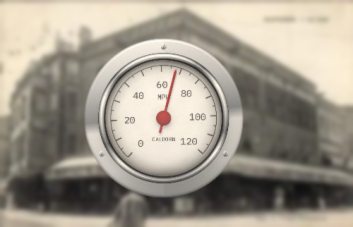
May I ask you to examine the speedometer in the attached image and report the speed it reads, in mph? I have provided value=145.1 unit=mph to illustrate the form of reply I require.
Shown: value=67.5 unit=mph
